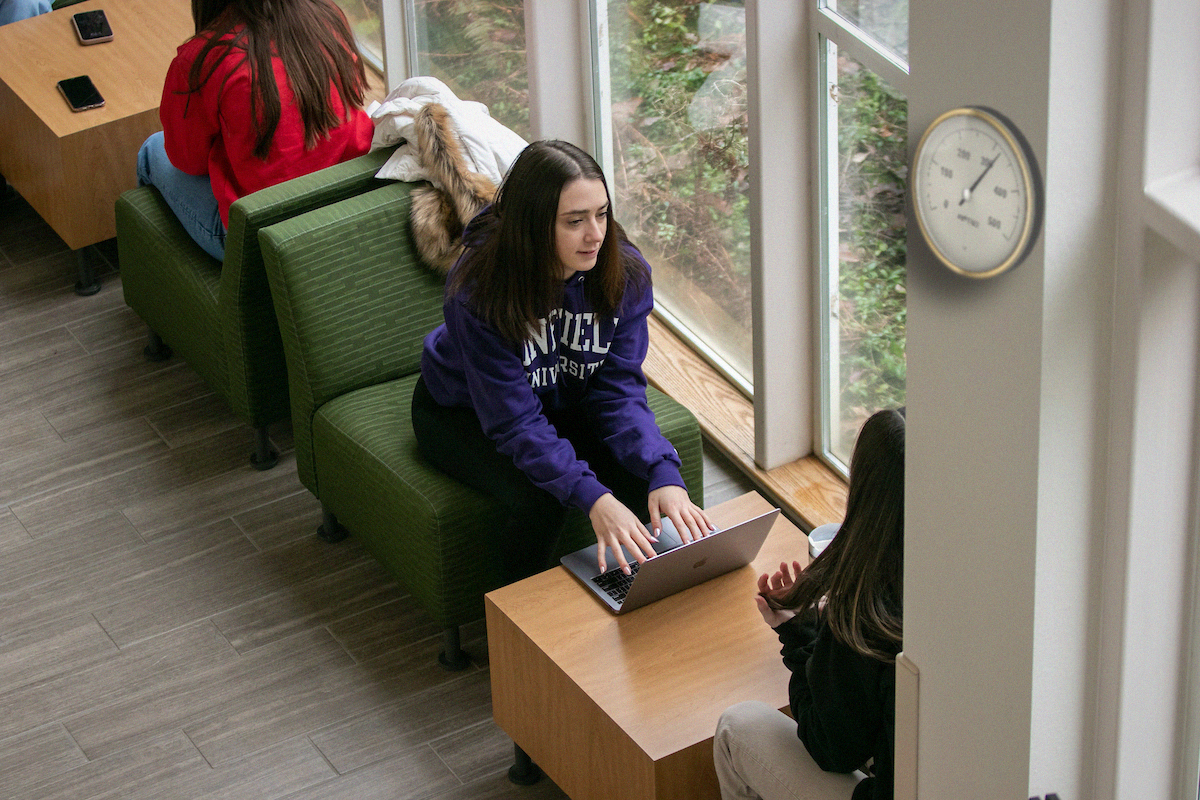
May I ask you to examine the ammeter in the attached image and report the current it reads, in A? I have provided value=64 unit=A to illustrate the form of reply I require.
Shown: value=325 unit=A
